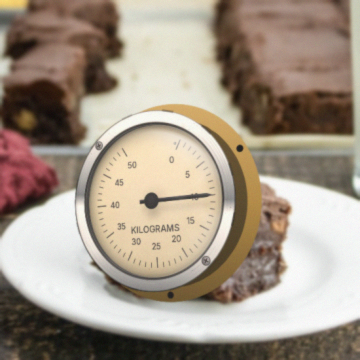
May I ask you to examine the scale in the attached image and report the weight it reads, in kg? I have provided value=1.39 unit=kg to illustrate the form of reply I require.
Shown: value=10 unit=kg
